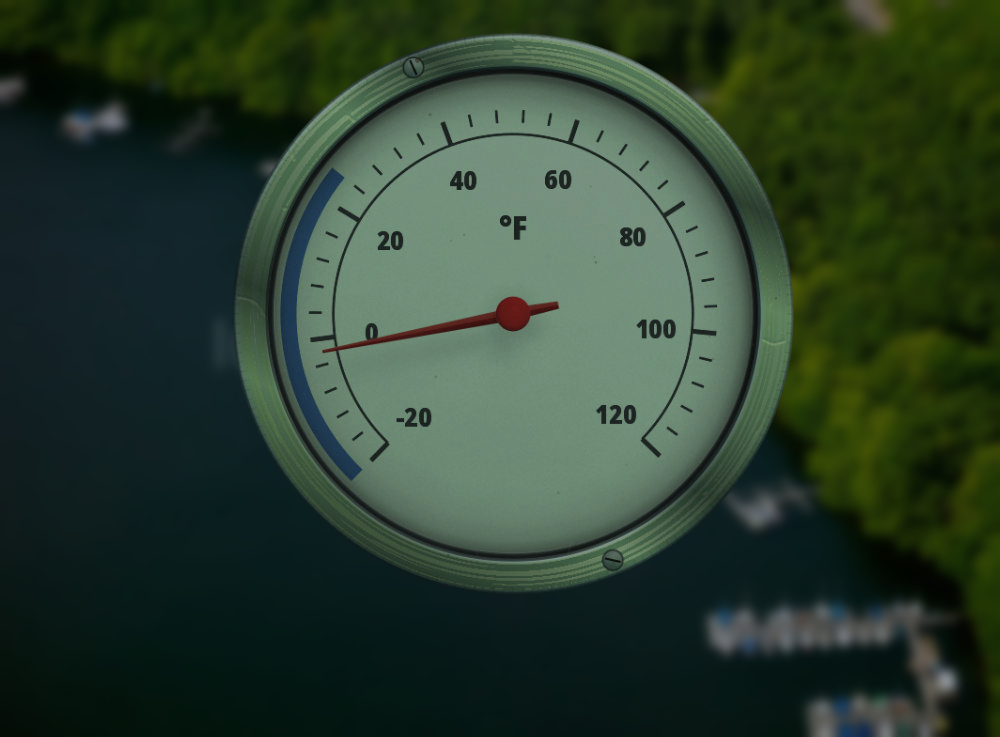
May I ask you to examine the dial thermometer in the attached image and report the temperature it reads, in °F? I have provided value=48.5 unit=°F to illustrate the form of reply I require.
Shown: value=-2 unit=°F
